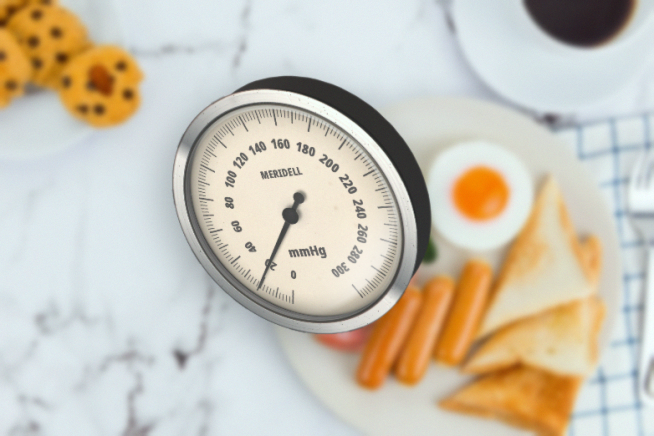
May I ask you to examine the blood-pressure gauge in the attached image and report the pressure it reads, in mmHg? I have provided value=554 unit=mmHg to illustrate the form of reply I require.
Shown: value=20 unit=mmHg
